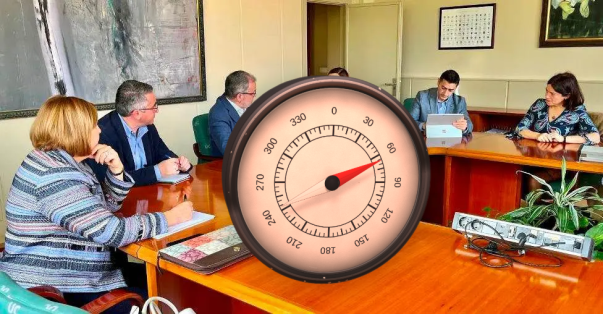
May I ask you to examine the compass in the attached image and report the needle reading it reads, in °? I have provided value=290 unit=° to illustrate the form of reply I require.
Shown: value=65 unit=°
